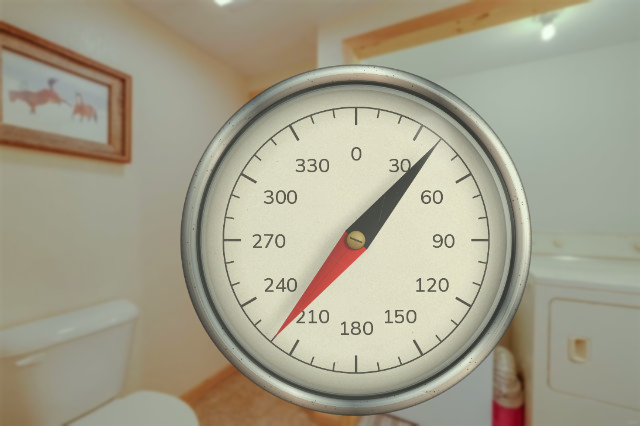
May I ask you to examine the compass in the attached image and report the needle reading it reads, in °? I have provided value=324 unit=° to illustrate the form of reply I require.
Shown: value=220 unit=°
